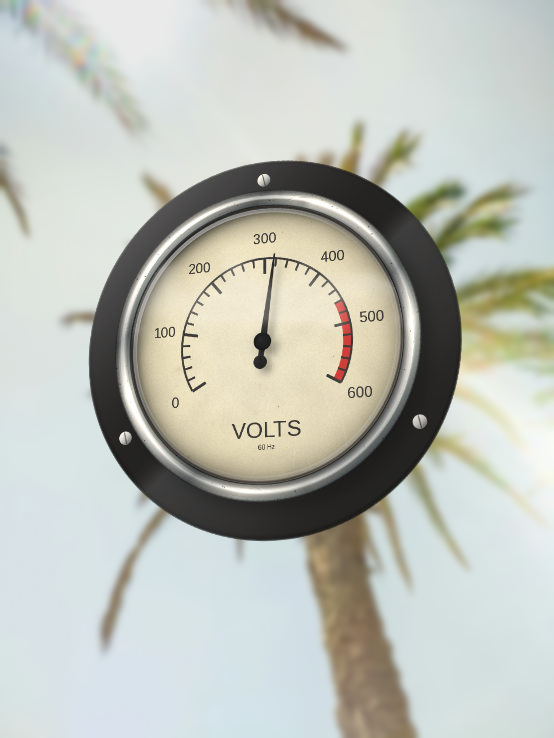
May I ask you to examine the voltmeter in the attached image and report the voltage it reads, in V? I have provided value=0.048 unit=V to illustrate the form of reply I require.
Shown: value=320 unit=V
